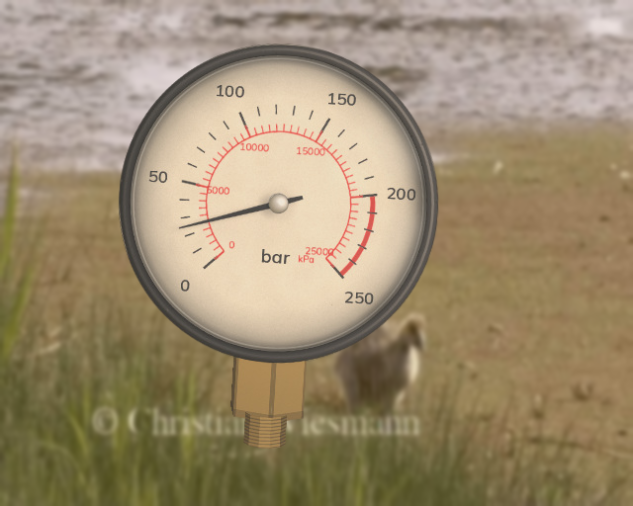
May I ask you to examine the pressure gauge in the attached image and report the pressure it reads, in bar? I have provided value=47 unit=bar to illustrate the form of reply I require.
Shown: value=25 unit=bar
